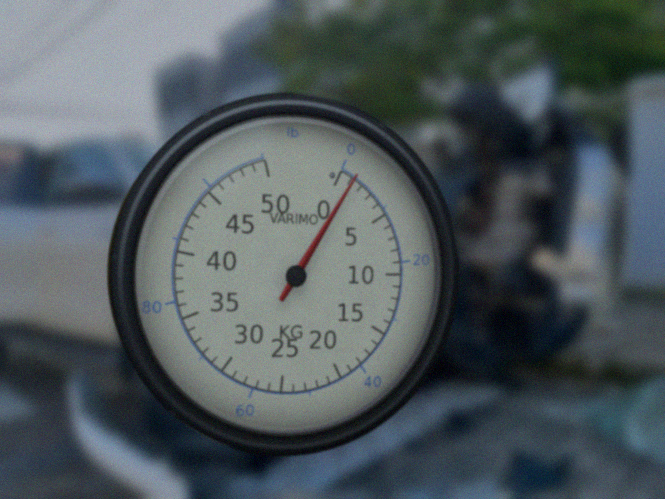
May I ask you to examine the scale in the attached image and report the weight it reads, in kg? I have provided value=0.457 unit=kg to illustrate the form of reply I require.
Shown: value=1 unit=kg
